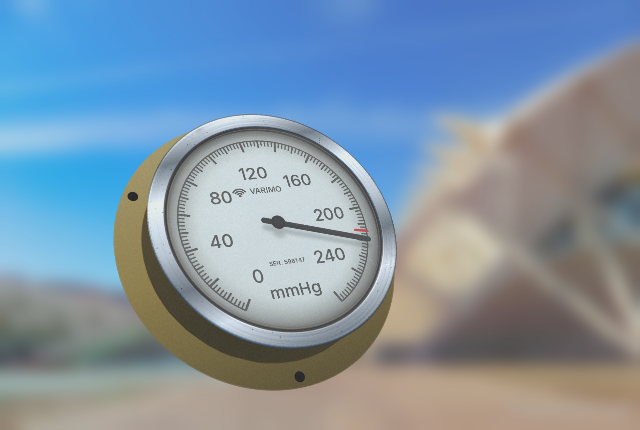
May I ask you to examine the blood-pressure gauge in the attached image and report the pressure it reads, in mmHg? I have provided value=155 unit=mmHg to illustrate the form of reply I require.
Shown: value=220 unit=mmHg
